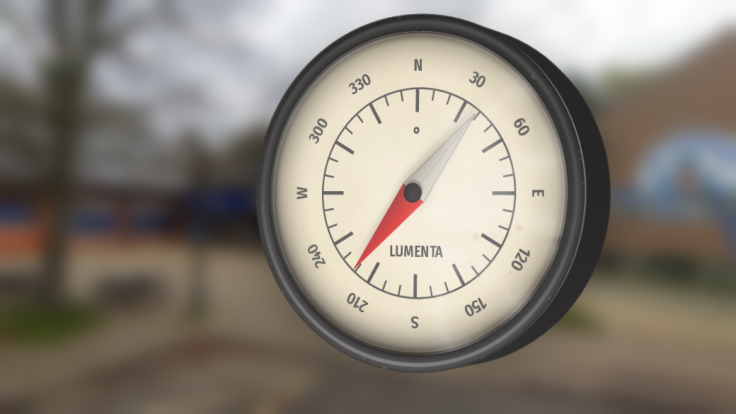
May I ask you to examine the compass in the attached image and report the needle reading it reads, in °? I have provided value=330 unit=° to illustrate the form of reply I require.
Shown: value=220 unit=°
